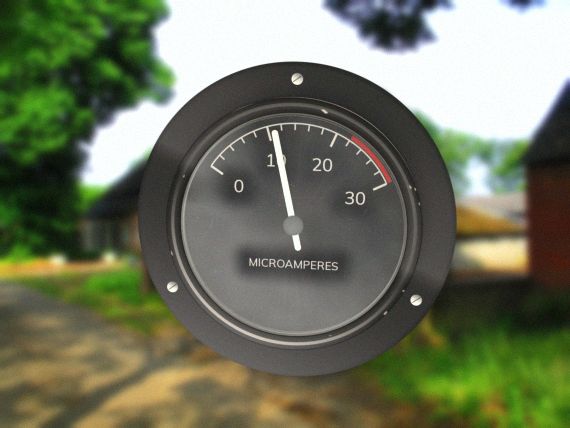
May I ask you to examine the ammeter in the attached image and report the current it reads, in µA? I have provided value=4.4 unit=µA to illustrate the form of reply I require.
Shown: value=11 unit=µA
